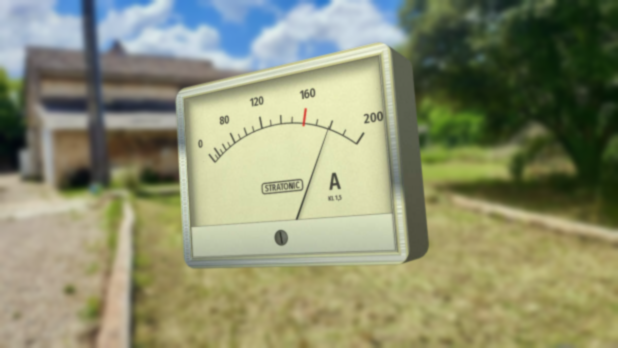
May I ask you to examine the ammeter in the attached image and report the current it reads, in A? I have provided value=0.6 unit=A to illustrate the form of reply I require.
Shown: value=180 unit=A
